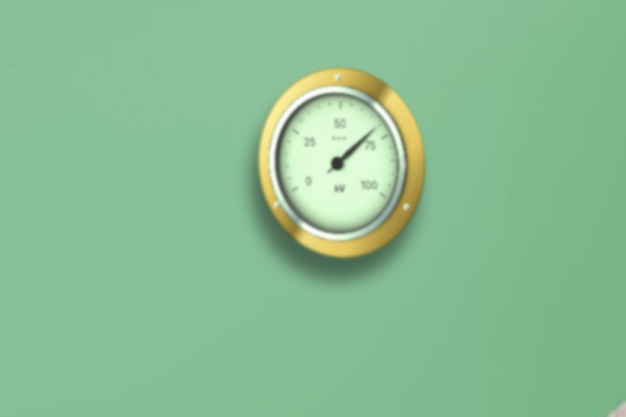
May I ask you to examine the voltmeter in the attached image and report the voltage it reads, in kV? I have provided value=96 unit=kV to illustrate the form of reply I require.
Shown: value=70 unit=kV
